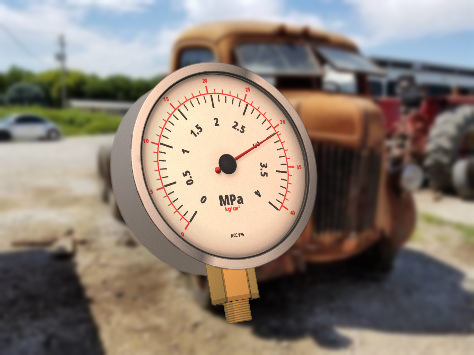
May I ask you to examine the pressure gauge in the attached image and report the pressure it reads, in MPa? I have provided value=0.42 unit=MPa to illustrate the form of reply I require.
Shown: value=3 unit=MPa
